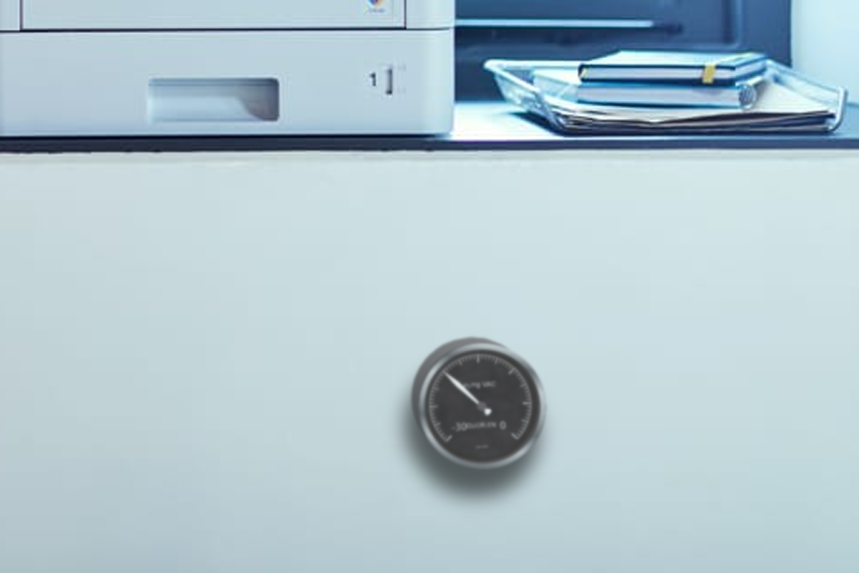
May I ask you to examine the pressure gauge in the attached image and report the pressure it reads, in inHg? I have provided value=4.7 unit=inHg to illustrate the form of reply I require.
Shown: value=-20 unit=inHg
